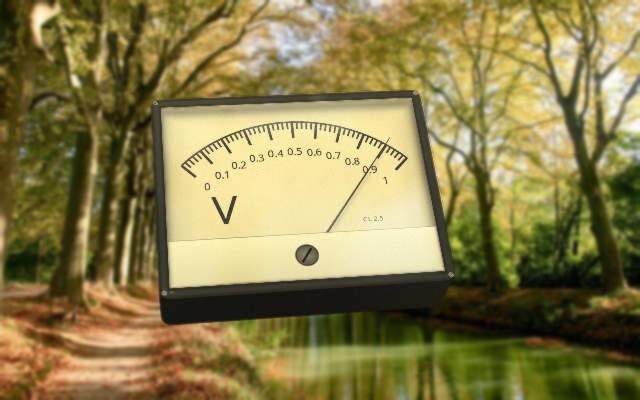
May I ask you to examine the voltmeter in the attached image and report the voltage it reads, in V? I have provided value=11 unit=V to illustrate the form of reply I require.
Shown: value=0.9 unit=V
